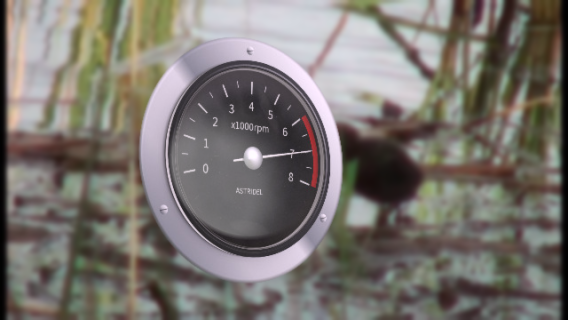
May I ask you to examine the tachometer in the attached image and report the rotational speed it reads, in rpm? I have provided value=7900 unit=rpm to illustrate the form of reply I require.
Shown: value=7000 unit=rpm
